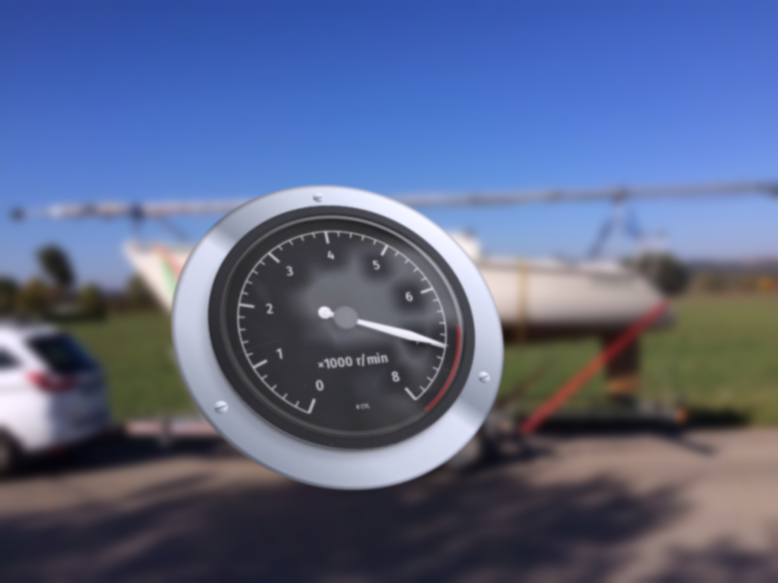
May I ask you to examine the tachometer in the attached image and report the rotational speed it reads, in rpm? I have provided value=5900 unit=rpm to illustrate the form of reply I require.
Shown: value=7000 unit=rpm
